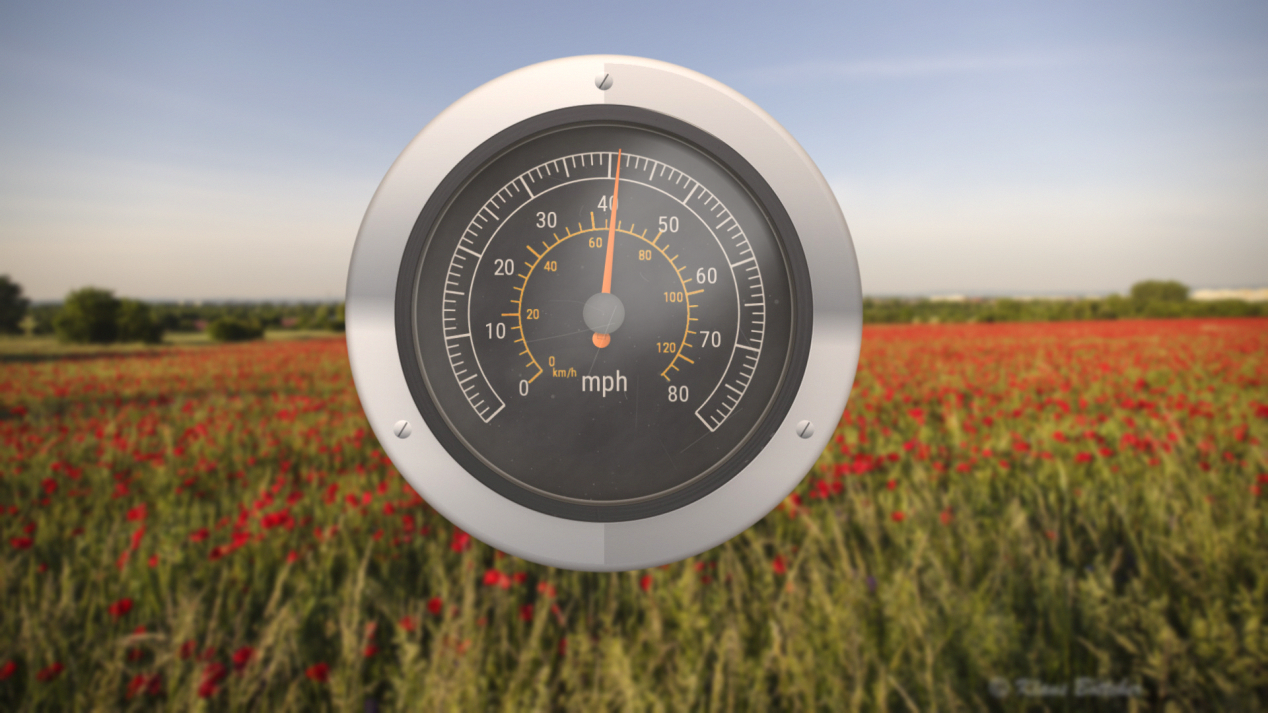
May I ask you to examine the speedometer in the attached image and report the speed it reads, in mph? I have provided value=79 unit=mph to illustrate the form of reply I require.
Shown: value=41 unit=mph
